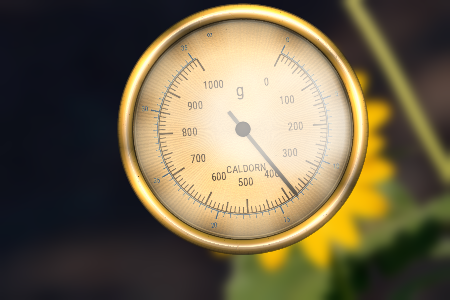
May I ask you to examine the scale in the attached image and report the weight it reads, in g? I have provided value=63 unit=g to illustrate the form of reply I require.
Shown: value=380 unit=g
